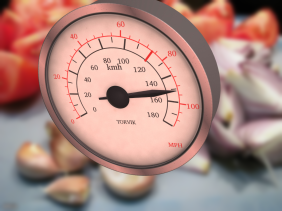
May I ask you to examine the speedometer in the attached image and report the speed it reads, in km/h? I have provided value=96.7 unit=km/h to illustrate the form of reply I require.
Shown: value=150 unit=km/h
